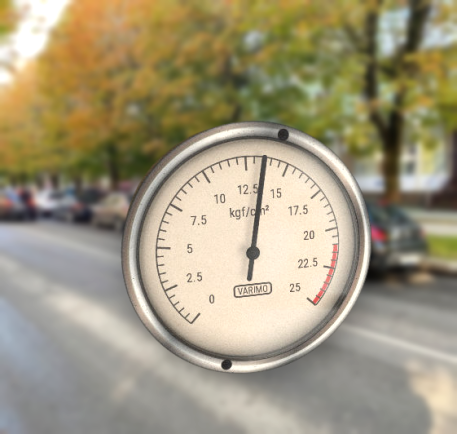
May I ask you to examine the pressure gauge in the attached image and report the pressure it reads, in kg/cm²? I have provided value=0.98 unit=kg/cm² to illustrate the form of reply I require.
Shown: value=13.5 unit=kg/cm²
